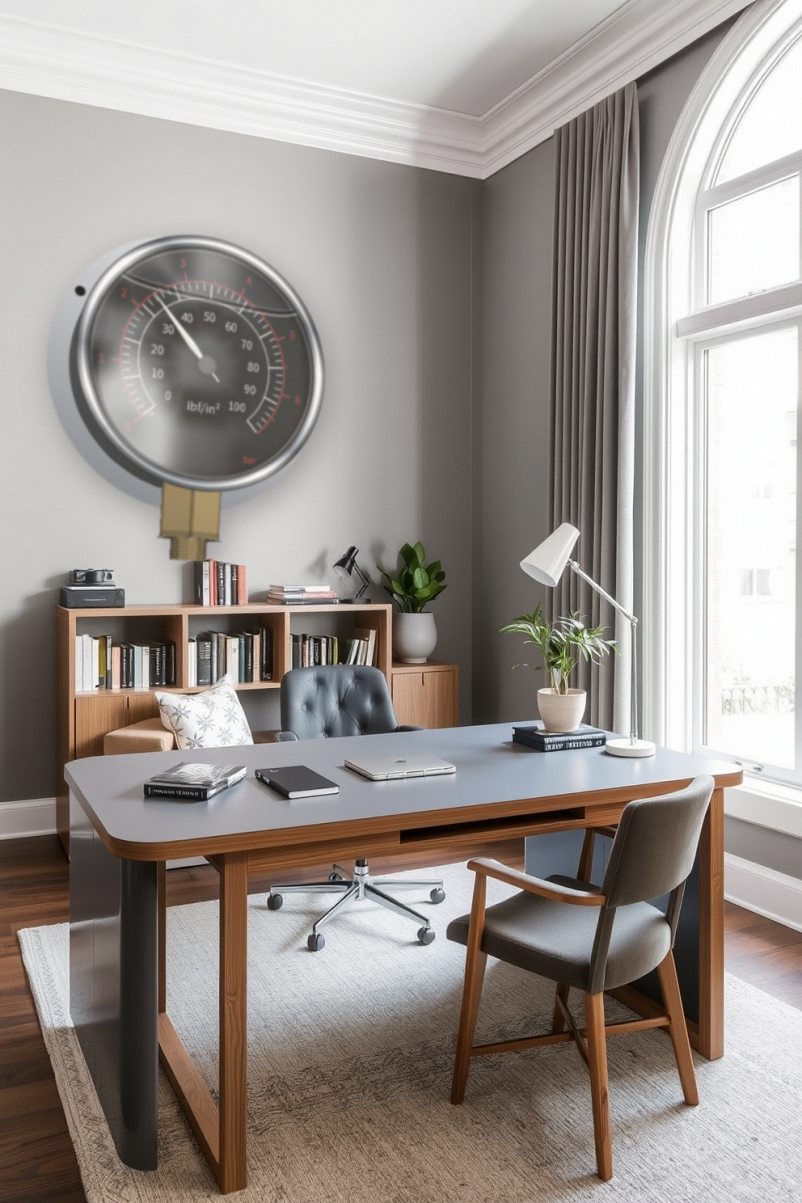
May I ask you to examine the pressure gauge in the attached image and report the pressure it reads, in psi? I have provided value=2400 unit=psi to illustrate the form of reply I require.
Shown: value=34 unit=psi
